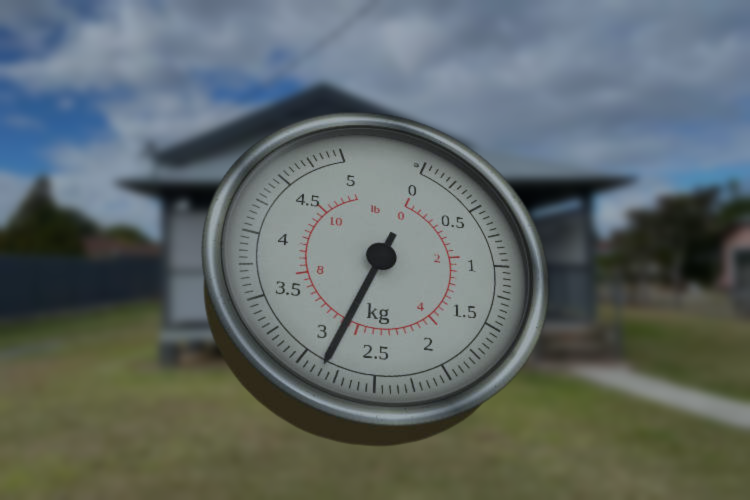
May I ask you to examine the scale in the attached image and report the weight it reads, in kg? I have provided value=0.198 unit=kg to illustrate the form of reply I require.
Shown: value=2.85 unit=kg
